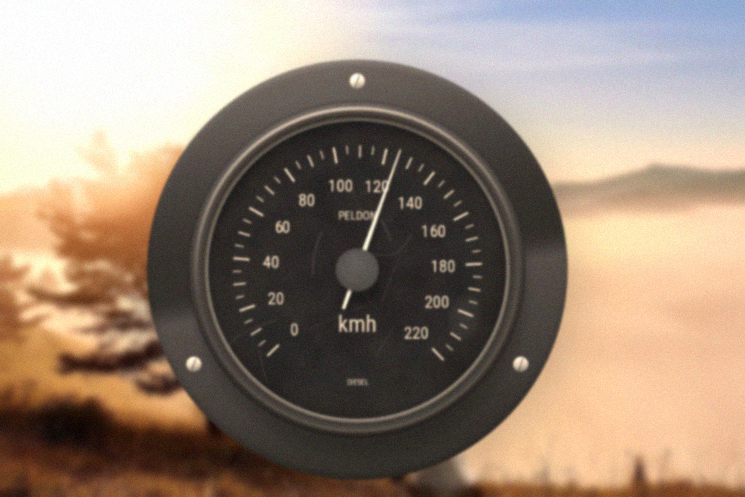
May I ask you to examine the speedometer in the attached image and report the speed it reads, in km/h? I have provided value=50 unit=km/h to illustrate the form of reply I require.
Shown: value=125 unit=km/h
